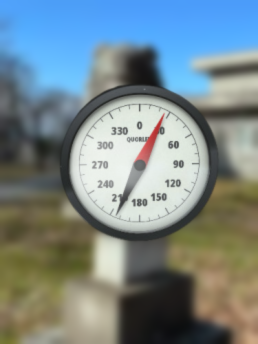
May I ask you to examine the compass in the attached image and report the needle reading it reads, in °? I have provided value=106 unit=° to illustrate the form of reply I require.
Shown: value=25 unit=°
